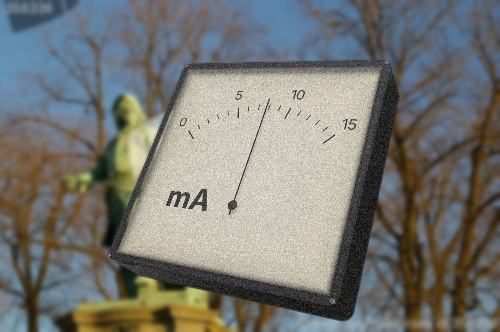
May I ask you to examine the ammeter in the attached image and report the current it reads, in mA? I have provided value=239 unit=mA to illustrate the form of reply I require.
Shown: value=8 unit=mA
